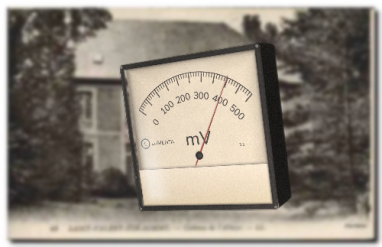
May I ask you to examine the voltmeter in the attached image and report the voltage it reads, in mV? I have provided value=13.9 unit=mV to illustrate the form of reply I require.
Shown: value=400 unit=mV
